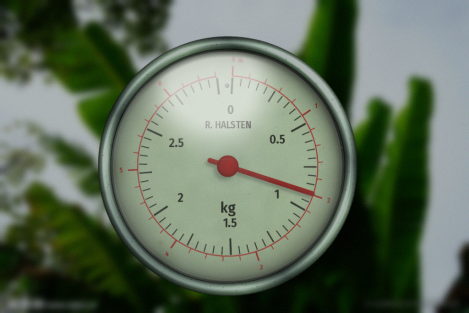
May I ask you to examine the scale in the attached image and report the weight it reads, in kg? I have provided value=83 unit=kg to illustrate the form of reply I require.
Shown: value=0.9 unit=kg
